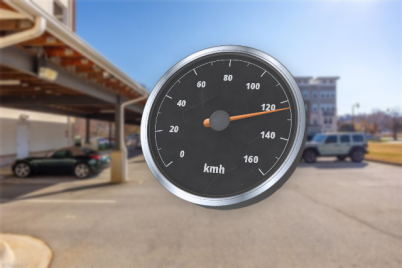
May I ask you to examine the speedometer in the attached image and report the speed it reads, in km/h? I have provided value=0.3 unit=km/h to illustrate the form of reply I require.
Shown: value=125 unit=km/h
